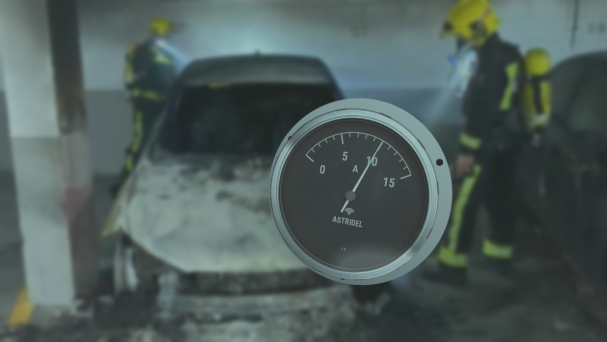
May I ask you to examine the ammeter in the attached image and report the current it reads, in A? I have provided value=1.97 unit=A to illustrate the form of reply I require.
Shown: value=10 unit=A
